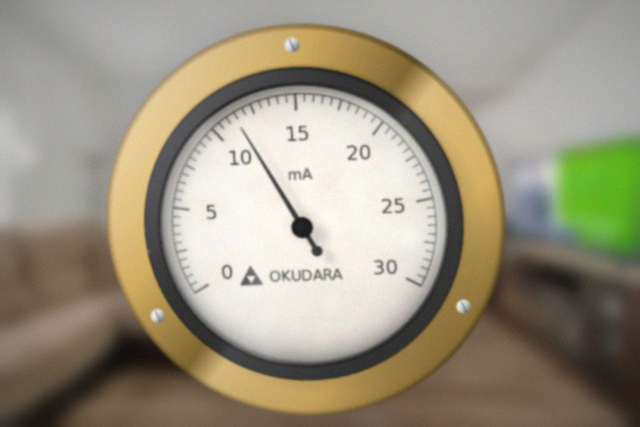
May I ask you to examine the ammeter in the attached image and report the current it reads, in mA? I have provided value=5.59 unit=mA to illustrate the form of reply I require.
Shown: value=11.5 unit=mA
